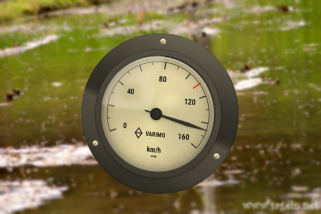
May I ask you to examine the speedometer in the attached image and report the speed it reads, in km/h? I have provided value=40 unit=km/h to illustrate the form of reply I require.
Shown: value=145 unit=km/h
